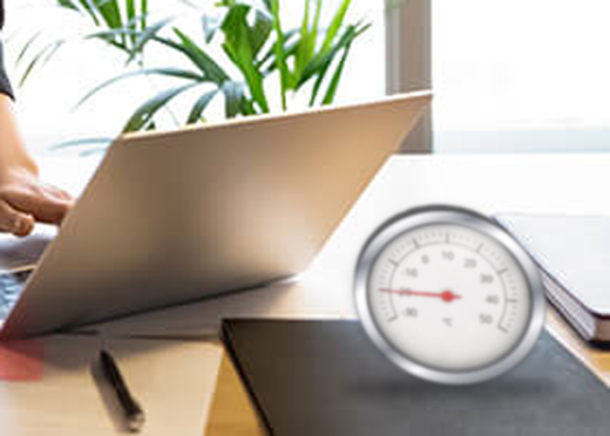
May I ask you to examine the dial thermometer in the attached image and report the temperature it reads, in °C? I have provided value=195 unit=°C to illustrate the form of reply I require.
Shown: value=-20 unit=°C
